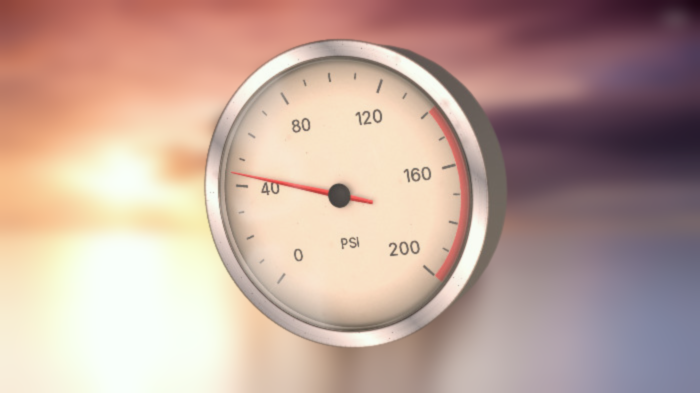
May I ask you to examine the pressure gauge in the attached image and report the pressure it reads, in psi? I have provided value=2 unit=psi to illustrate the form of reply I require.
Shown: value=45 unit=psi
